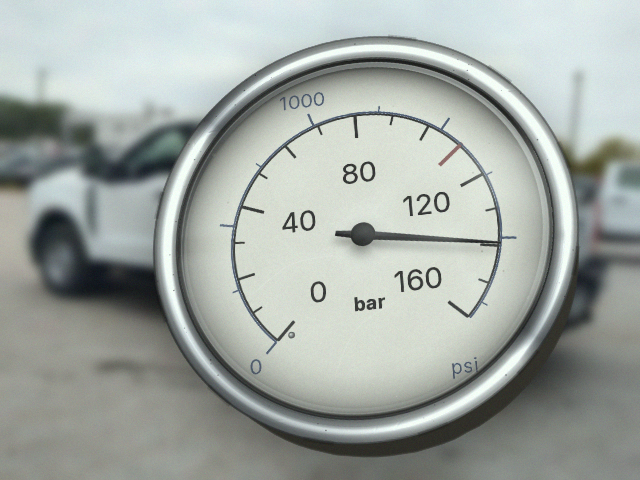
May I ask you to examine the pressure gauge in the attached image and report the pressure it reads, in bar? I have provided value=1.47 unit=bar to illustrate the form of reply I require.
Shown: value=140 unit=bar
